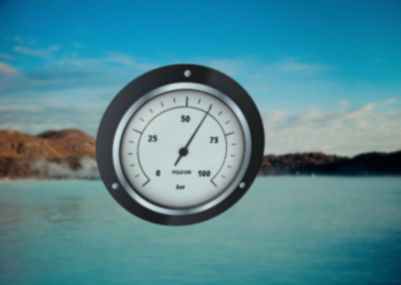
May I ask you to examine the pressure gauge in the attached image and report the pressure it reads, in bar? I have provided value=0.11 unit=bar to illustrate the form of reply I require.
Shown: value=60 unit=bar
